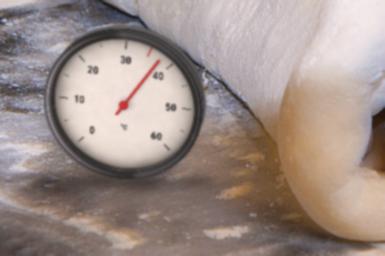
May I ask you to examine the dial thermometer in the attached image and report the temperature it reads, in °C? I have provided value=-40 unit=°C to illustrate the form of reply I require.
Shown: value=37.5 unit=°C
